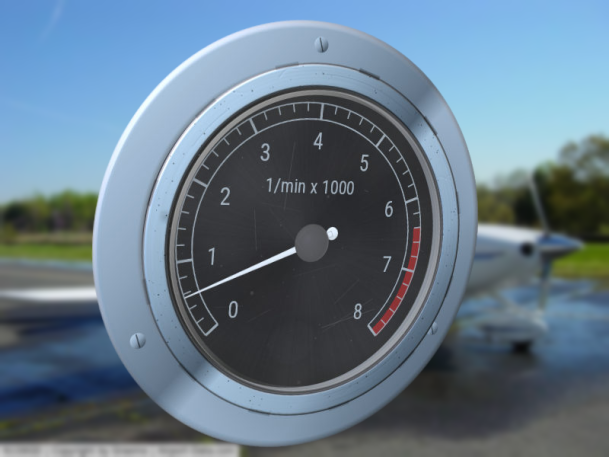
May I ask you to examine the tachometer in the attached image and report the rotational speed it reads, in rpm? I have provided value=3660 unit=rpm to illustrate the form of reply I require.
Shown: value=600 unit=rpm
